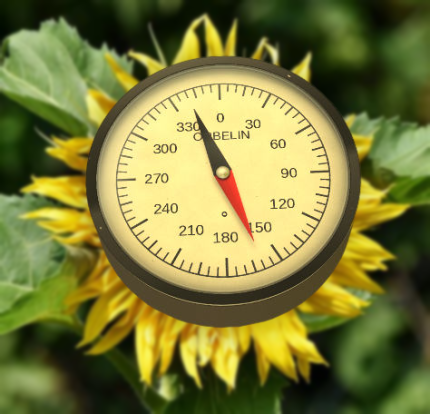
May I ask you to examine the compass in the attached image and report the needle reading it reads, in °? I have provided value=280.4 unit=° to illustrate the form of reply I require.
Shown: value=160 unit=°
